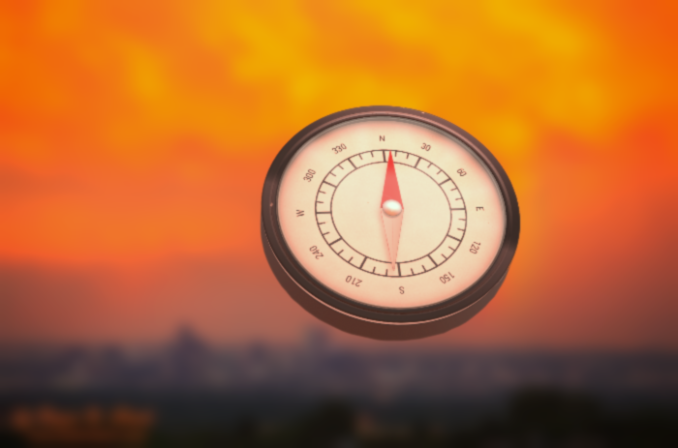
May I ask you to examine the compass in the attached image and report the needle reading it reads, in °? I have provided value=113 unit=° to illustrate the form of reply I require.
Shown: value=5 unit=°
